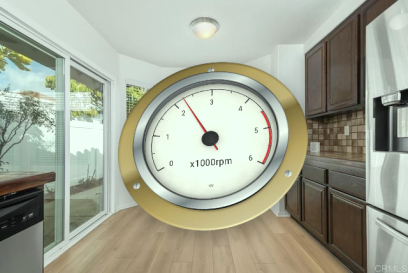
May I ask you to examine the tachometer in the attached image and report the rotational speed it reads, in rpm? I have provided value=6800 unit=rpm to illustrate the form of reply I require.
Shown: value=2250 unit=rpm
